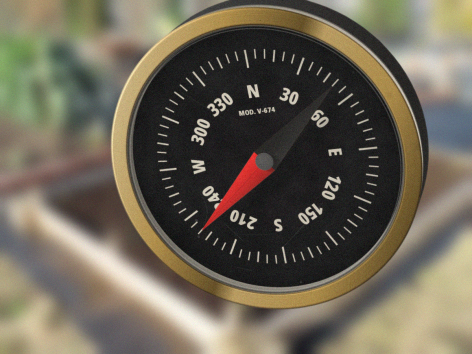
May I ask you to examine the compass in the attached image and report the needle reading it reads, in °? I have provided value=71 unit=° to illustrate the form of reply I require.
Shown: value=230 unit=°
